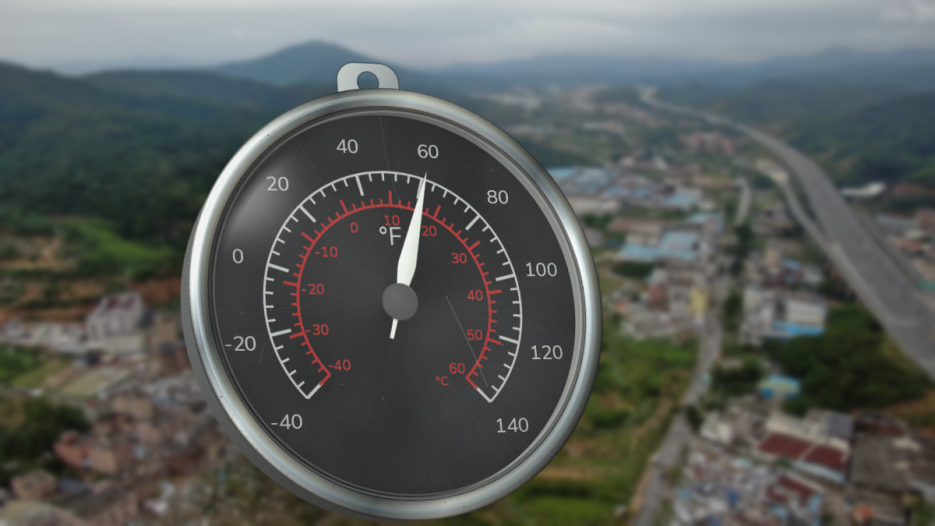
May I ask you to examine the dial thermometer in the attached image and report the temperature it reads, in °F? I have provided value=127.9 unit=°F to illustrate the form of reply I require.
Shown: value=60 unit=°F
